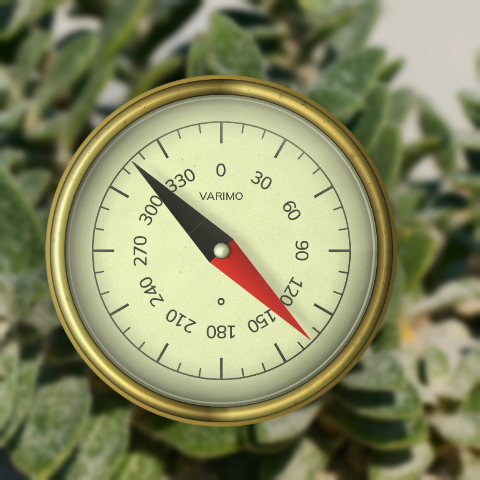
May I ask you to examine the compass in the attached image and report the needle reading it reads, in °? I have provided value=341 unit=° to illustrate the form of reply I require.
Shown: value=135 unit=°
